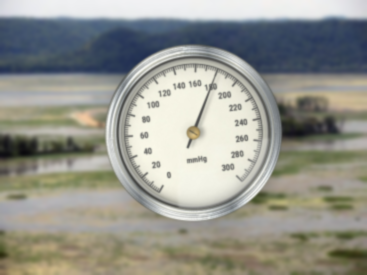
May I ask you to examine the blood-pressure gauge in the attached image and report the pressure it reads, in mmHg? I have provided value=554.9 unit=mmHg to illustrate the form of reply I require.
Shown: value=180 unit=mmHg
